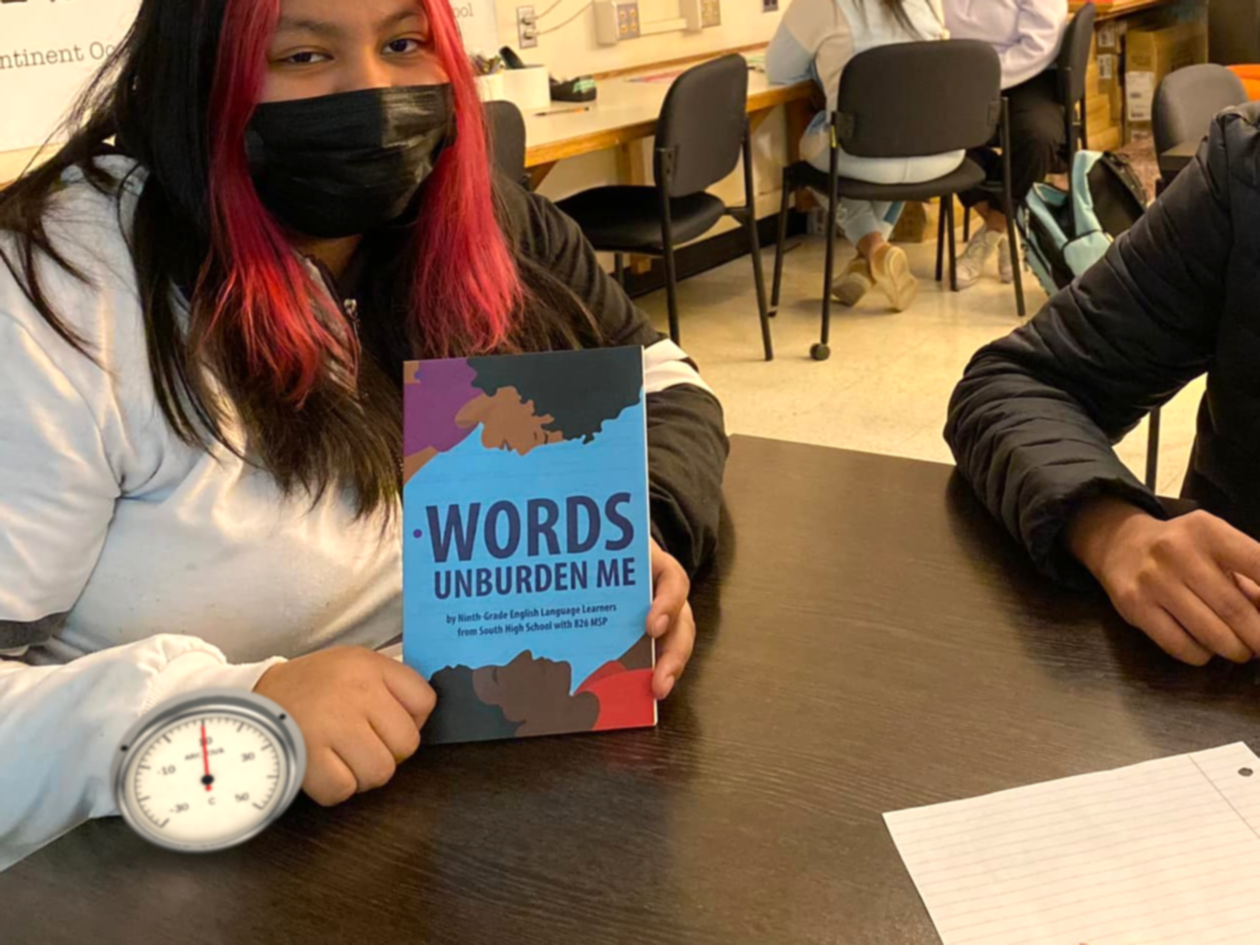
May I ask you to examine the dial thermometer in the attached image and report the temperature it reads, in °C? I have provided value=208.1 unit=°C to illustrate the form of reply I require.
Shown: value=10 unit=°C
